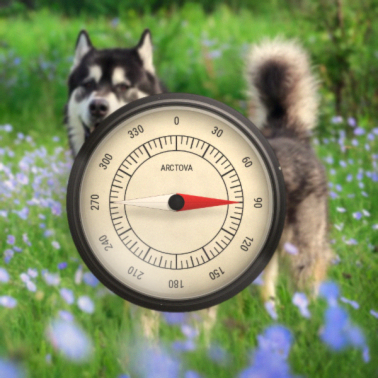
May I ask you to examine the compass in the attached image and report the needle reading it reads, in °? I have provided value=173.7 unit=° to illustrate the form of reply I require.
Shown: value=90 unit=°
